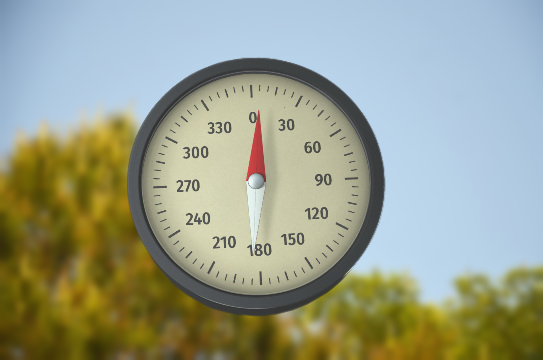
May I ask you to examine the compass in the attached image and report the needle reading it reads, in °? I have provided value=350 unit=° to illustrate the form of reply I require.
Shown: value=5 unit=°
